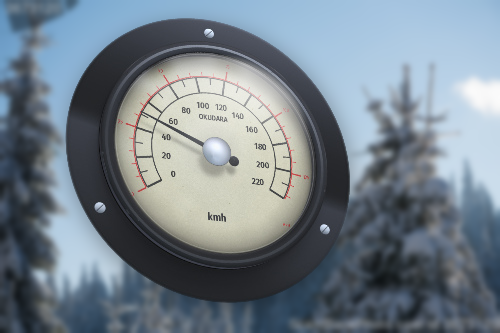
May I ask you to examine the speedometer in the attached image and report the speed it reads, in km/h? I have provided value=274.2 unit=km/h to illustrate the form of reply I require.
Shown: value=50 unit=km/h
